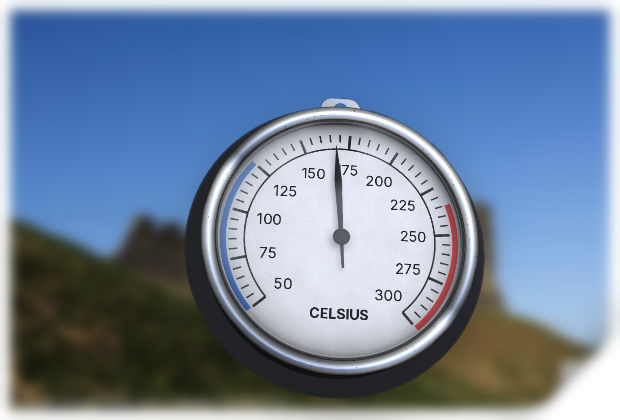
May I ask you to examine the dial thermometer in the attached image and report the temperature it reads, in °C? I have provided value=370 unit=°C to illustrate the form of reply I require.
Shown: value=167.5 unit=°C
